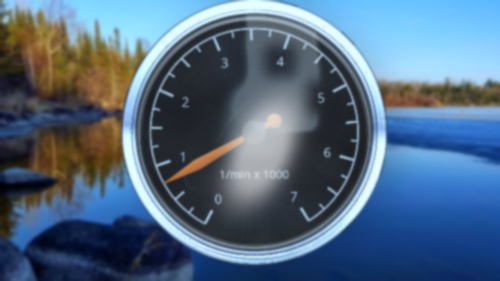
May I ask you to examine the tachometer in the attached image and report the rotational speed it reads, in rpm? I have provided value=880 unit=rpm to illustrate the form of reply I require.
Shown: value=750 unit=rpm
